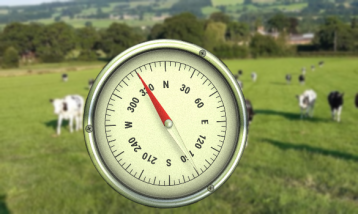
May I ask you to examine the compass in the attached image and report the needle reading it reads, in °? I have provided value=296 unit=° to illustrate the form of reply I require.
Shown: value=330 unit=°
